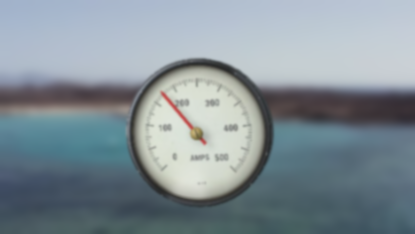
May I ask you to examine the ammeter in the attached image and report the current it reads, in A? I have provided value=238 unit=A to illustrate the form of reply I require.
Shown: value=175 unit=A
